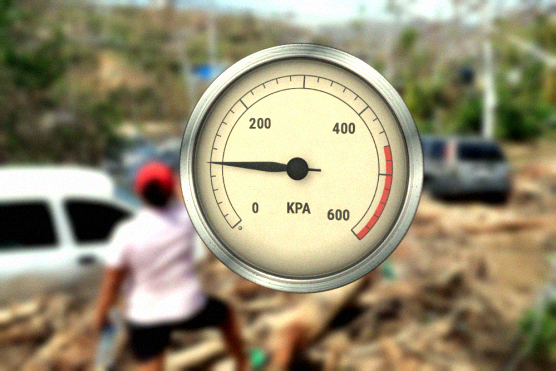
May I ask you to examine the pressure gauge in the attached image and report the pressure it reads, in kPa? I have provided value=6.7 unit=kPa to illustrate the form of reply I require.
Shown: value=100 unit=kPa
